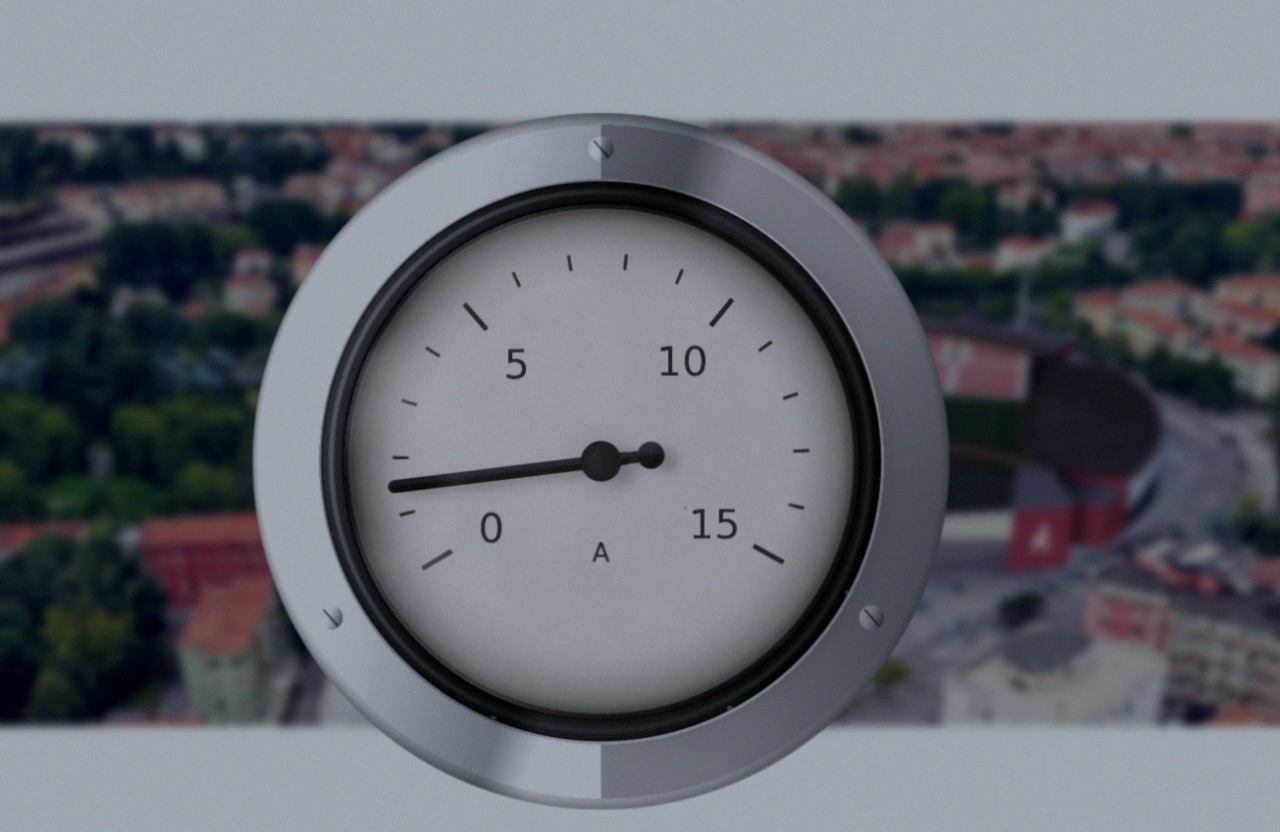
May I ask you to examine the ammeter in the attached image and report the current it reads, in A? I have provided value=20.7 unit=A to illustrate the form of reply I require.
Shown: value=1.5 unit=A
